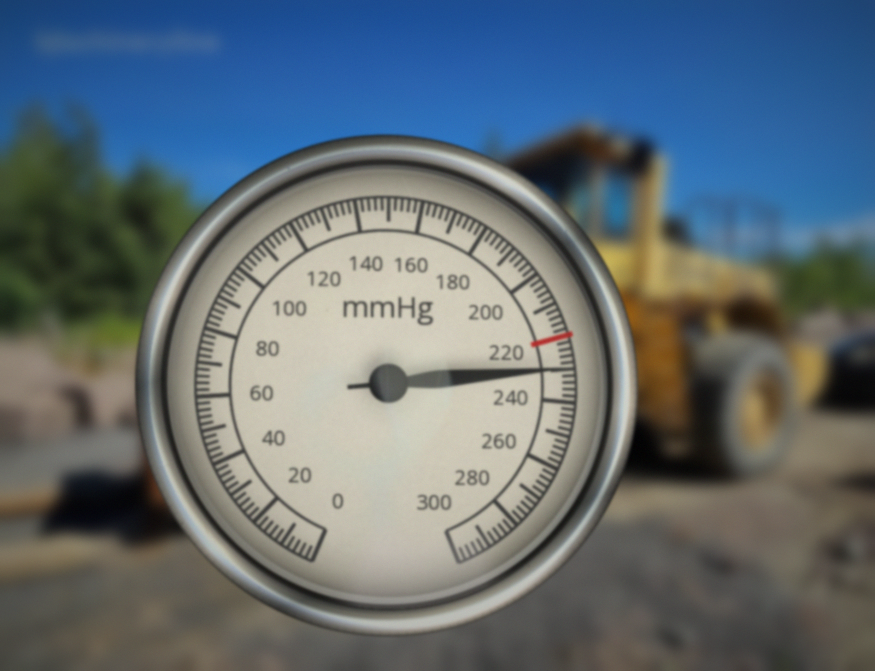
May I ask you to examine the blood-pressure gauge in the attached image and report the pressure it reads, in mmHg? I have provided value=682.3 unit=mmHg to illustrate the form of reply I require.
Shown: value=230 unit=mmHg
